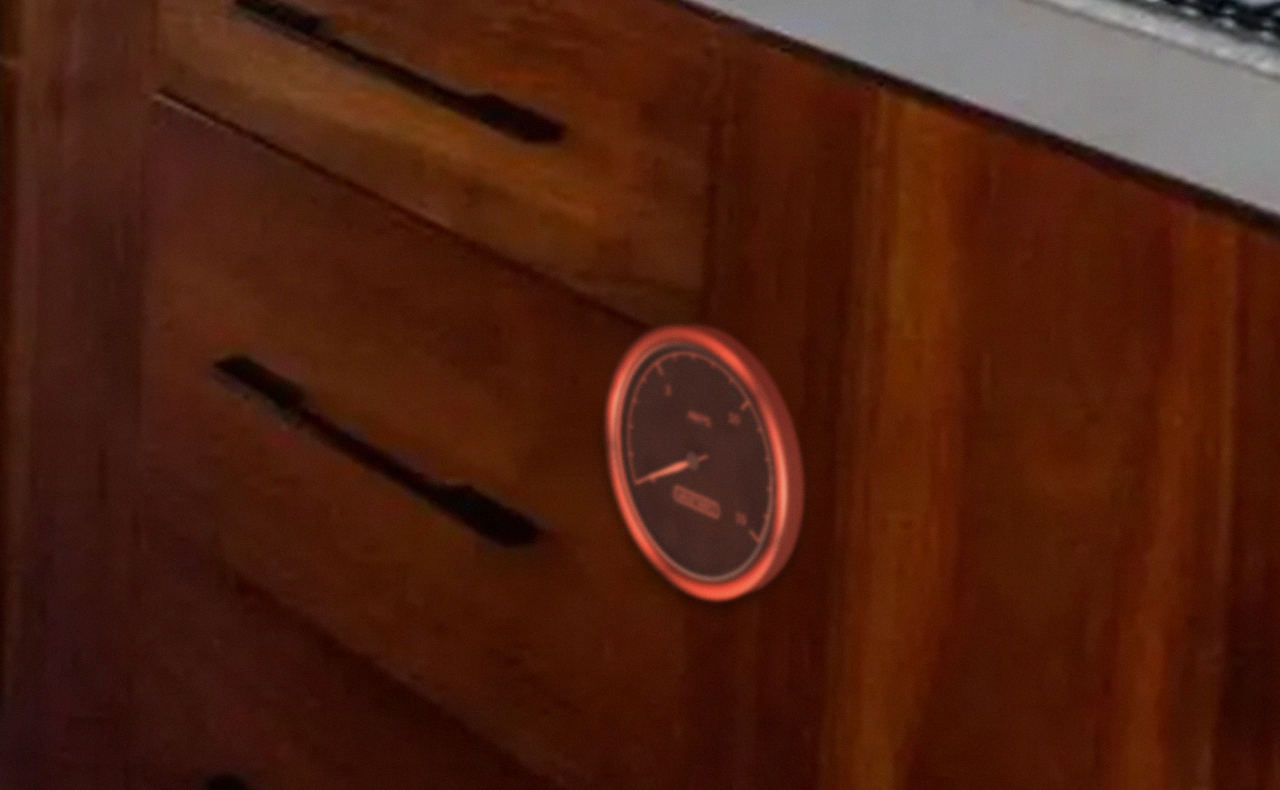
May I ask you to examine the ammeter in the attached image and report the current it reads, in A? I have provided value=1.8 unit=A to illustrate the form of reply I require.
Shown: value=0 unit=A
